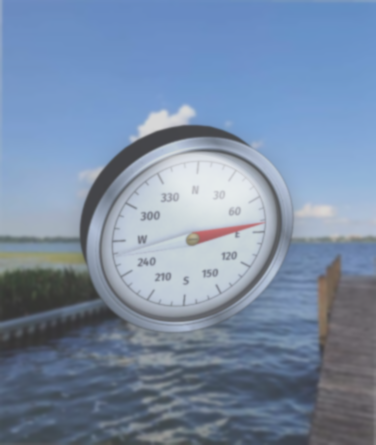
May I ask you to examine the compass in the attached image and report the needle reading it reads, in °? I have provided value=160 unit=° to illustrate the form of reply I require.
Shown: value=80 unit=°
